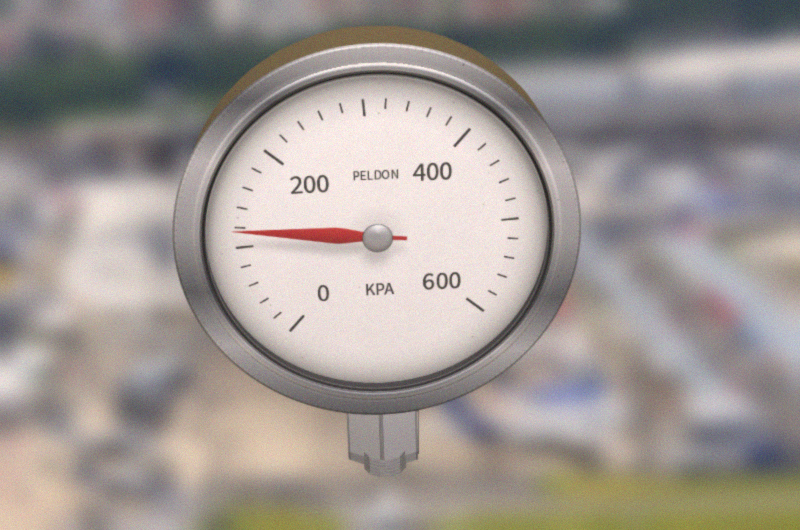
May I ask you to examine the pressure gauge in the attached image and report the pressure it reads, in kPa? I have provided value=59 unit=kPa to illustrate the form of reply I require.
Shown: value=120 unit=kPa
